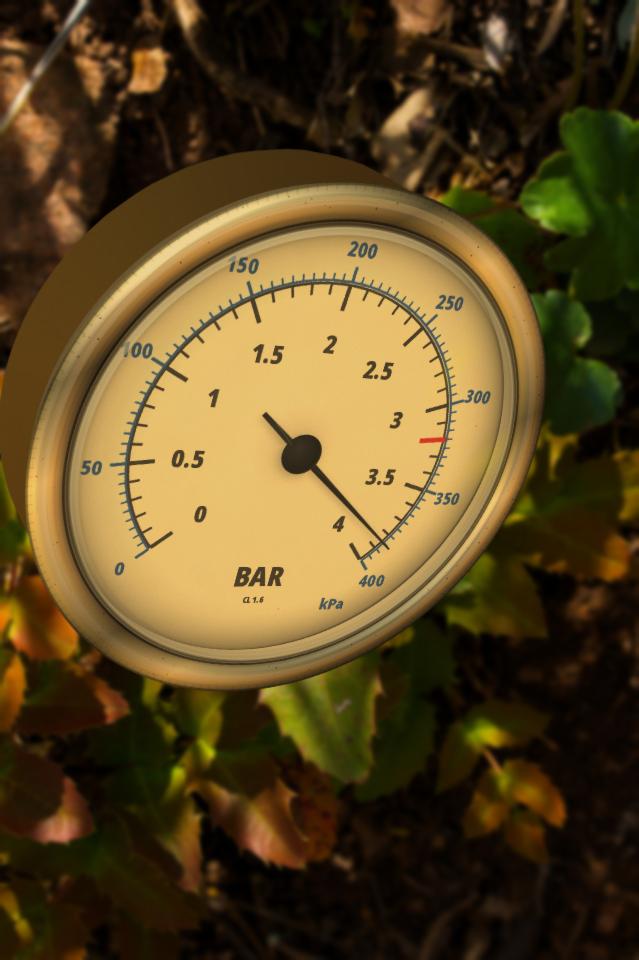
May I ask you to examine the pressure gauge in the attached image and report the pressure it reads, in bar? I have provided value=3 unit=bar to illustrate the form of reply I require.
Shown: value=3.85 unit=bar
